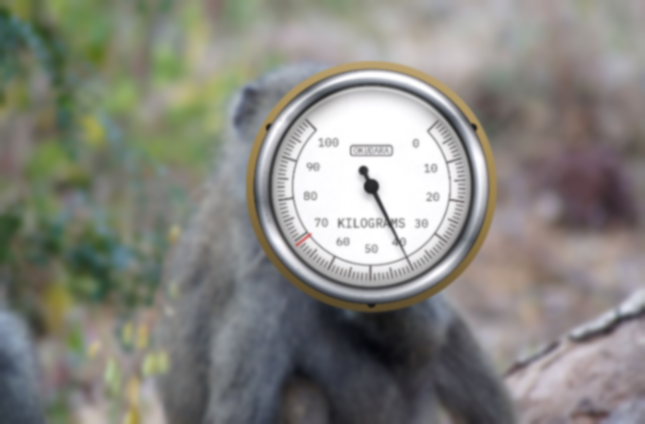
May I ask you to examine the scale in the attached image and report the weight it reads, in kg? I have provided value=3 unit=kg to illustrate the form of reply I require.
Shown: value=40 unit=kg
